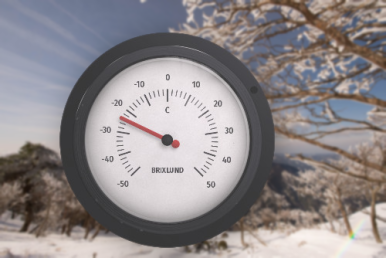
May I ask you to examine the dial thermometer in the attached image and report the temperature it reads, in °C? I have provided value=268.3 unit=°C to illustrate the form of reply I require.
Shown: value=-24 unit=°C
